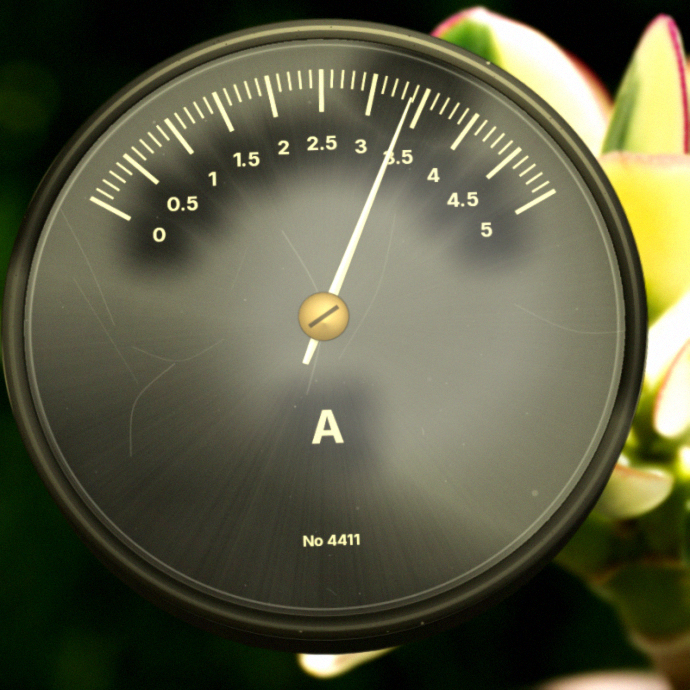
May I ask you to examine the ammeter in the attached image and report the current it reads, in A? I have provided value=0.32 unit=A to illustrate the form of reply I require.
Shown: value=3.4 unit=A
